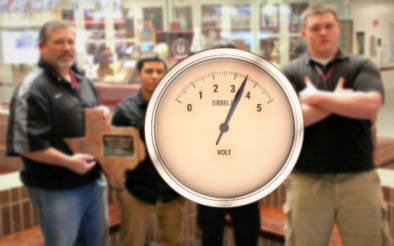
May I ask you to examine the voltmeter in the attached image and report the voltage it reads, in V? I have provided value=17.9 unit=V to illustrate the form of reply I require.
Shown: value=3.5 unit=V
